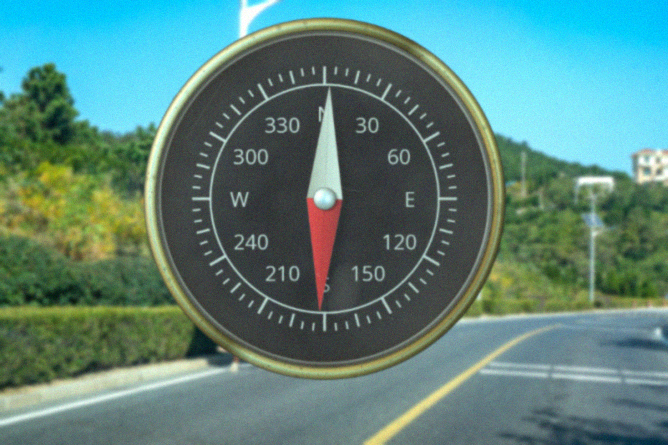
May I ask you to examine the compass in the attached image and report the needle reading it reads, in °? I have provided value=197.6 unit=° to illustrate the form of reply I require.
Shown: value=182.5 unit=°
